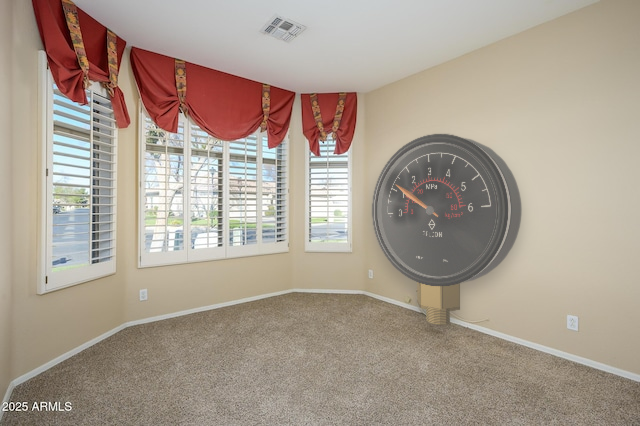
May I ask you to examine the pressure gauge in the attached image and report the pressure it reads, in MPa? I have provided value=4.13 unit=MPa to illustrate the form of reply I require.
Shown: value=1.25 unit=MPa
